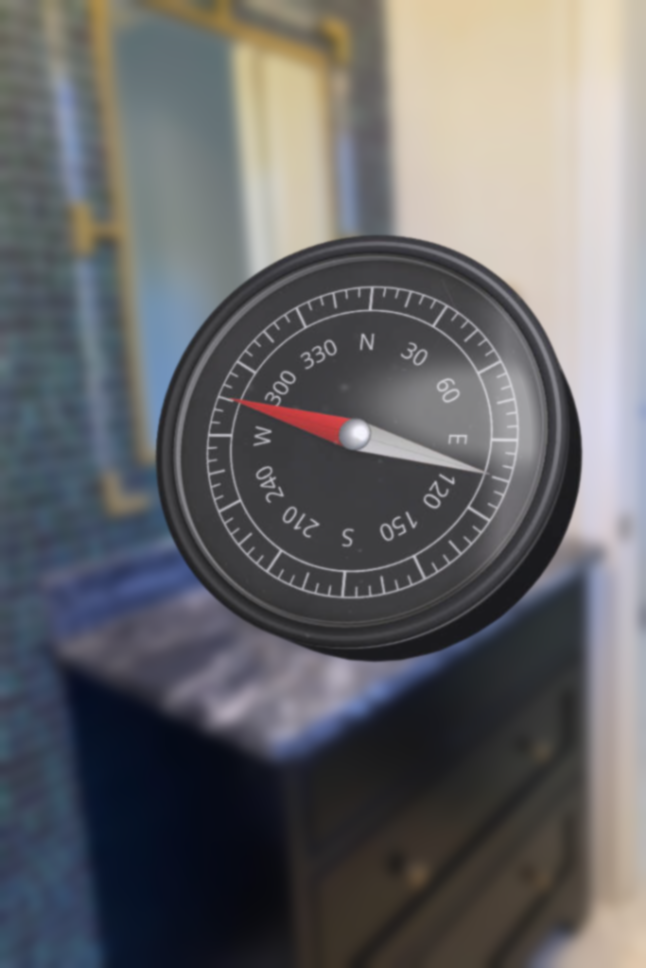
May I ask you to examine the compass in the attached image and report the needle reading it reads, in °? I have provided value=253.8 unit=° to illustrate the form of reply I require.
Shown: value=285 unit=°
